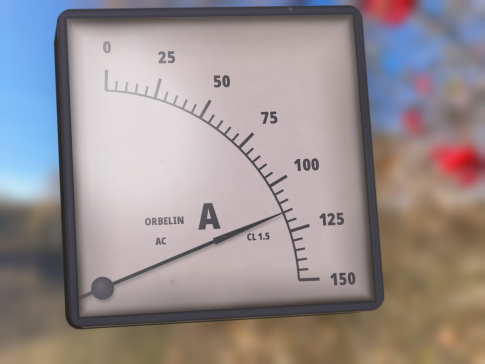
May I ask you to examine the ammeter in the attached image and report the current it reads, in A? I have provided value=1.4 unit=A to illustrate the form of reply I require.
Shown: value=115 unit=A
